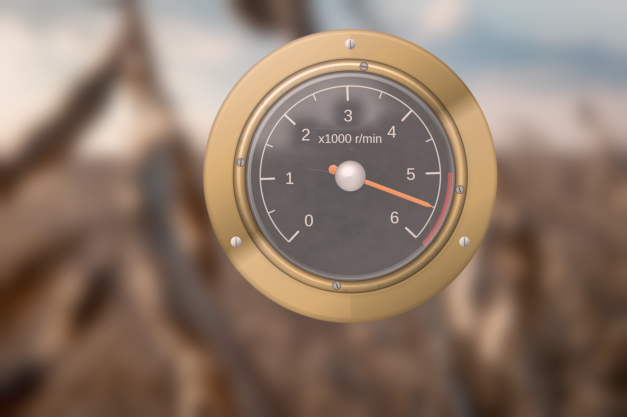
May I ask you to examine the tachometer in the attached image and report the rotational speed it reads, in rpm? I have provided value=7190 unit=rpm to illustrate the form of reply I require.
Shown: value=5500 unit=rpm
